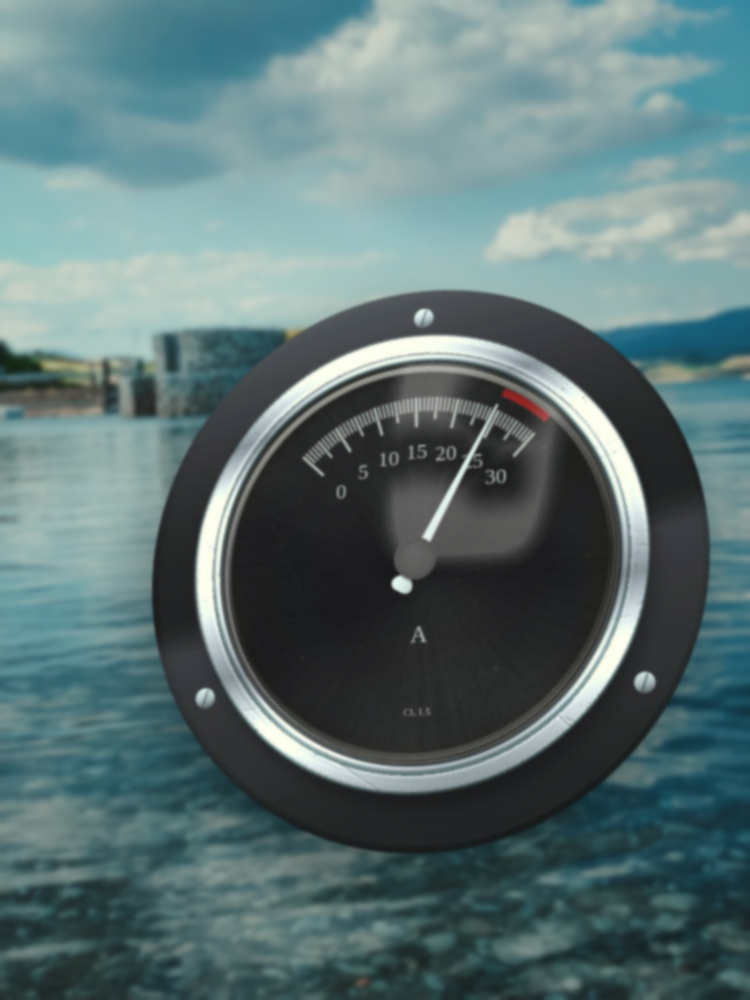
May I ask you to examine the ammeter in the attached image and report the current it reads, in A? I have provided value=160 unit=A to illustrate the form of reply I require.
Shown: value=25 unit=A
